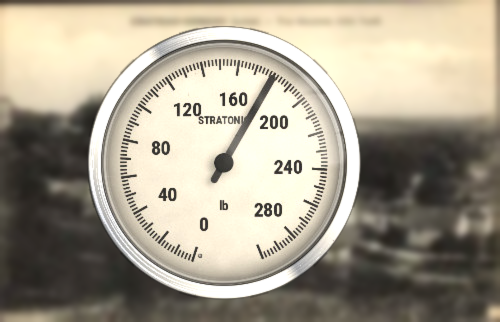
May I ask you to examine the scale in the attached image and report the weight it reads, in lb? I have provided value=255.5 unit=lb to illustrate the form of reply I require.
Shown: value=180 unit=lb
